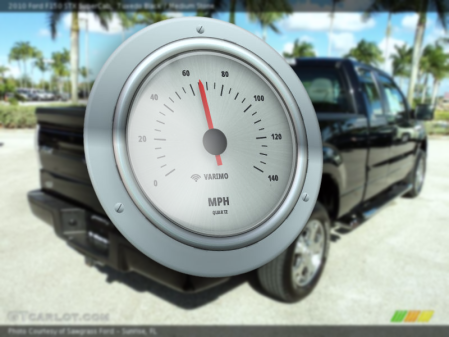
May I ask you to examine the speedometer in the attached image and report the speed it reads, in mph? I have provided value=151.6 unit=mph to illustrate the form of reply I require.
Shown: value=65 unit=mph
